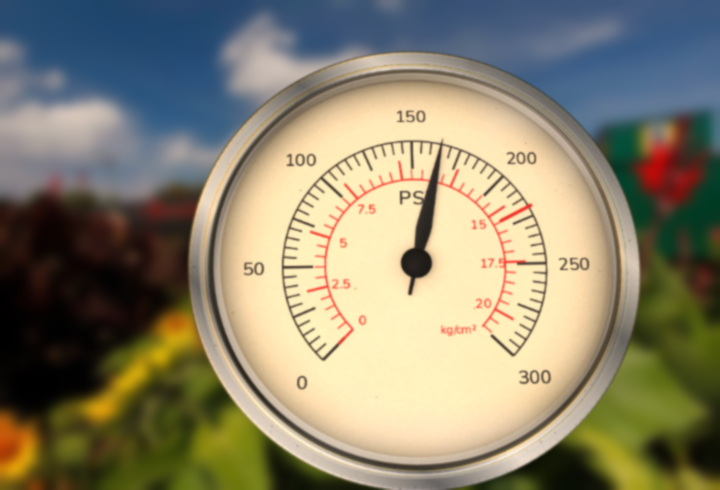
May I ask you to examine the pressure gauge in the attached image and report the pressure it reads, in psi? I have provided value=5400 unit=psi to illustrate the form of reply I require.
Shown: value=165 unit=psi
